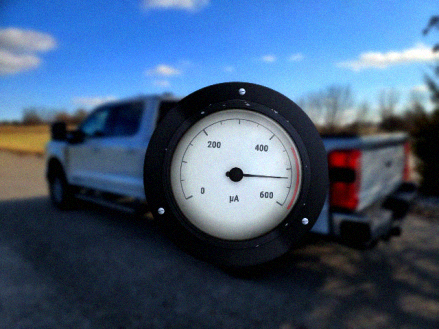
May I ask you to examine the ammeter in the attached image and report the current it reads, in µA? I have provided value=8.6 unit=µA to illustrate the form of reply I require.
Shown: value=525 unit=µA
